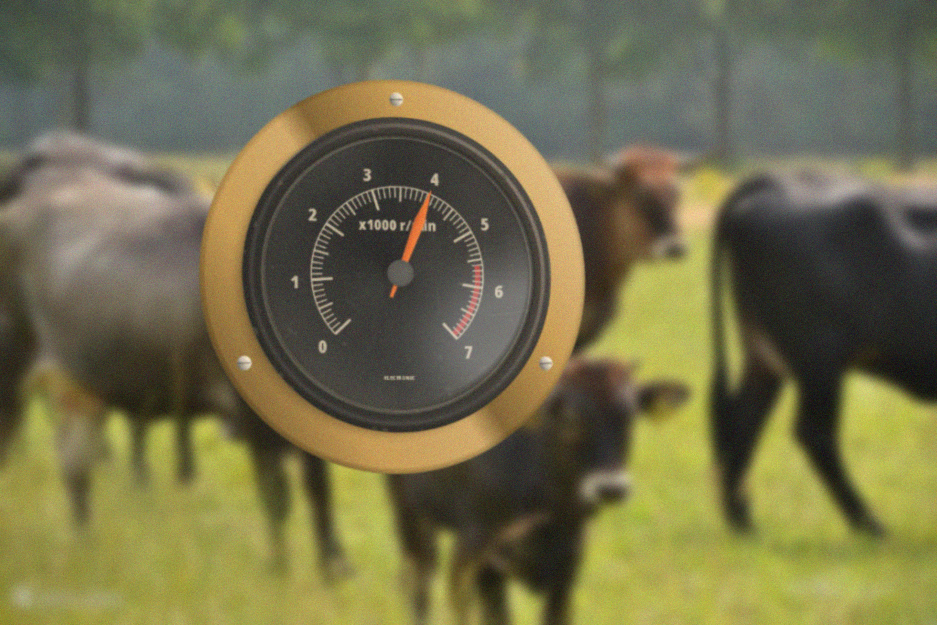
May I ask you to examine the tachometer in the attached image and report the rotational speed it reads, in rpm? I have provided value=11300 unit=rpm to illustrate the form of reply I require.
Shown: value=4000 unit=rpm
